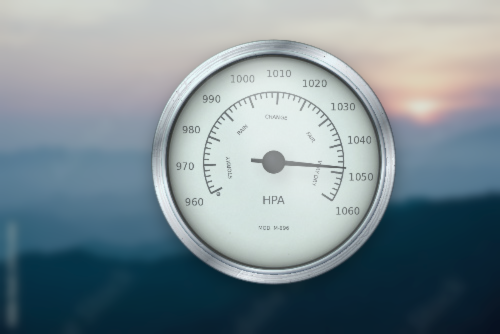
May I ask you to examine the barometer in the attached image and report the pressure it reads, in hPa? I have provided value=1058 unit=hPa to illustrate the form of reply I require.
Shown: value=1048 unit=hPa
